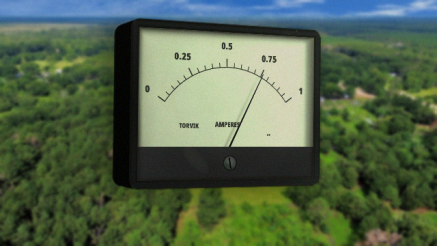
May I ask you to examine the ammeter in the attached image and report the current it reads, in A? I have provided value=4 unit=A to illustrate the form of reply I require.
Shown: value=0.75 unit=A
